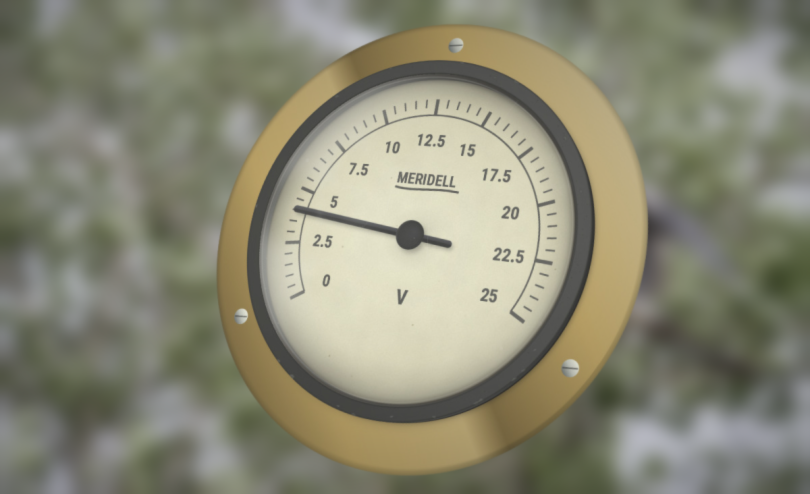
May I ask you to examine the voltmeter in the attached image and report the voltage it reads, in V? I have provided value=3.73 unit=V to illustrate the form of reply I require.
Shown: value=4 unit=V
